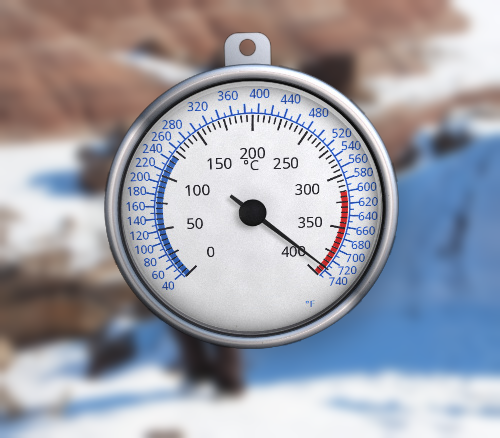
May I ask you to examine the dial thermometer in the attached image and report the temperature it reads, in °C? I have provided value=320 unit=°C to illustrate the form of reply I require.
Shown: value=390 unit=°C
